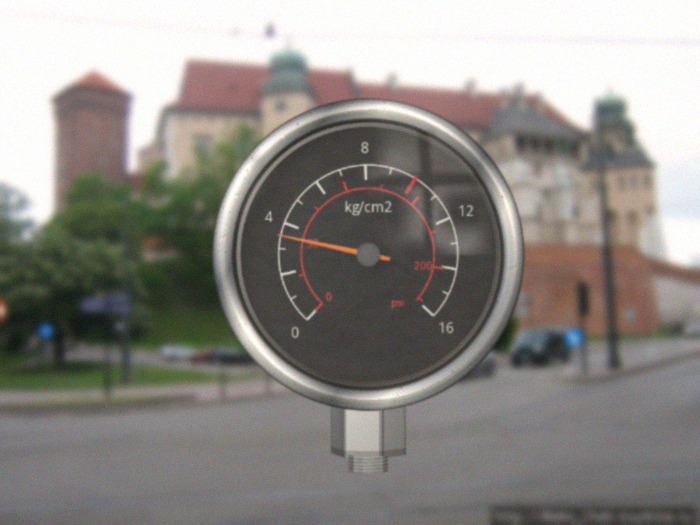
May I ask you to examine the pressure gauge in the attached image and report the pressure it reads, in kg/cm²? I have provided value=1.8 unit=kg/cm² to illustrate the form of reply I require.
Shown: value=3.5 unit=kg/cm²
